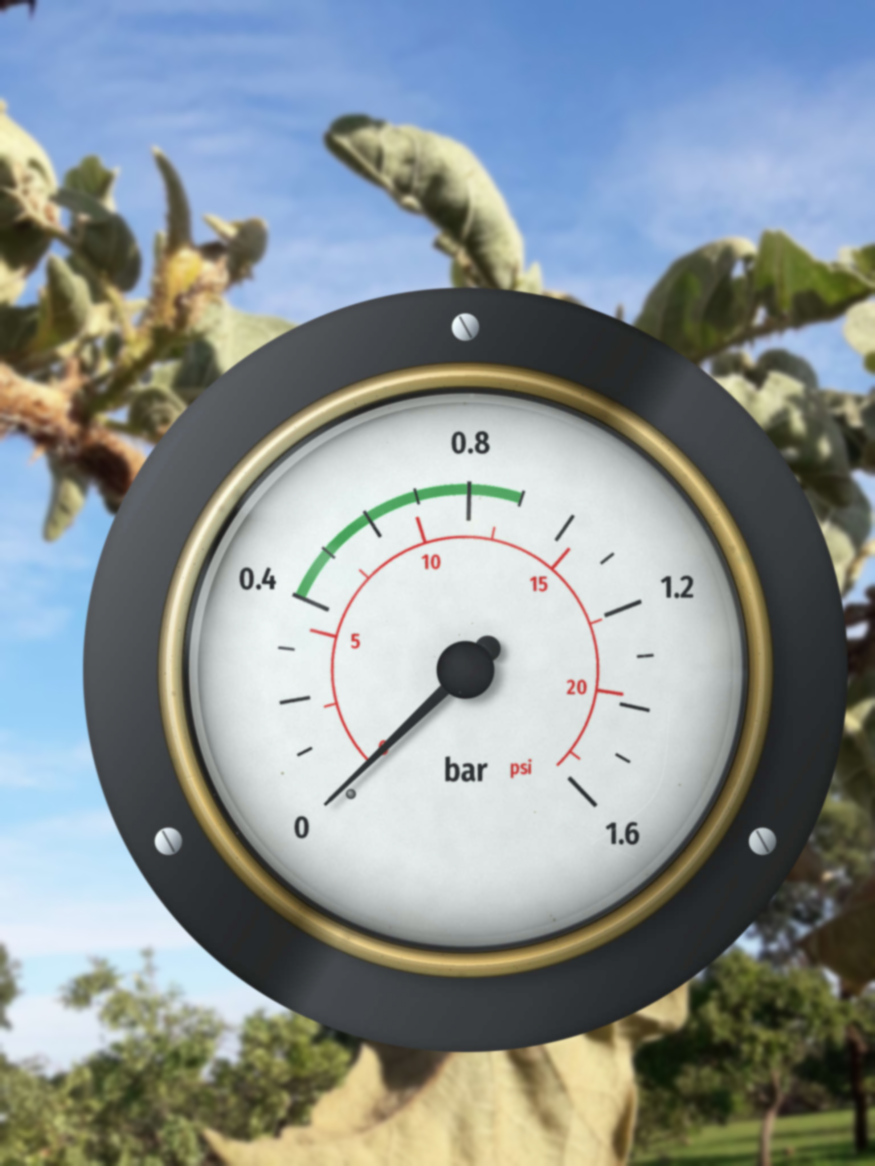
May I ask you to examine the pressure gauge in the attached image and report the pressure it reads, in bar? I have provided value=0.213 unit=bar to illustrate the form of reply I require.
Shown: value=0 unit=bar
